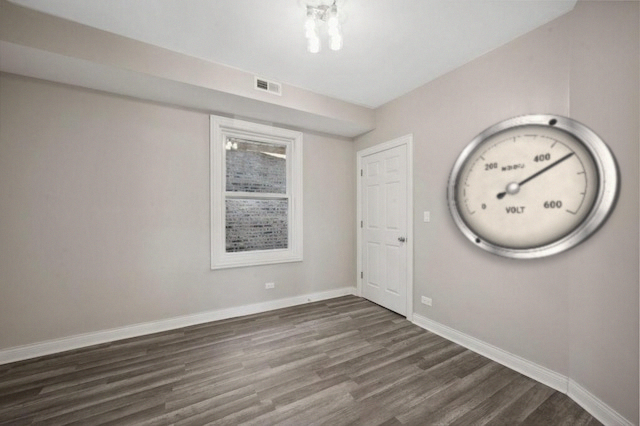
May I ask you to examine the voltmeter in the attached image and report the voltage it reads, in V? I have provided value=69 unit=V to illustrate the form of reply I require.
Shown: value=450 unit=V
